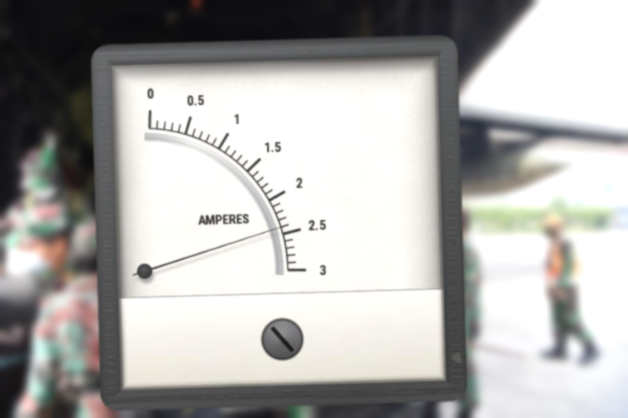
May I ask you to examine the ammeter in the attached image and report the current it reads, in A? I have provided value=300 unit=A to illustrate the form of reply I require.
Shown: value=2.4 unit=A
